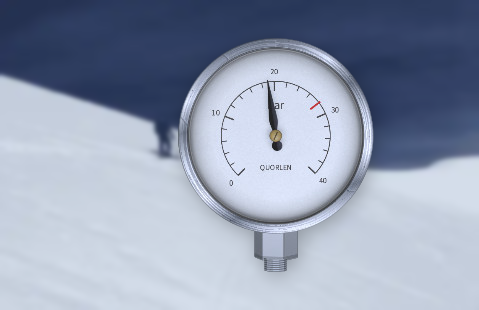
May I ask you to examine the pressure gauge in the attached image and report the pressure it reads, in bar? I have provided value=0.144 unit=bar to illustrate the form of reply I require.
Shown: value=19 unit=bar
